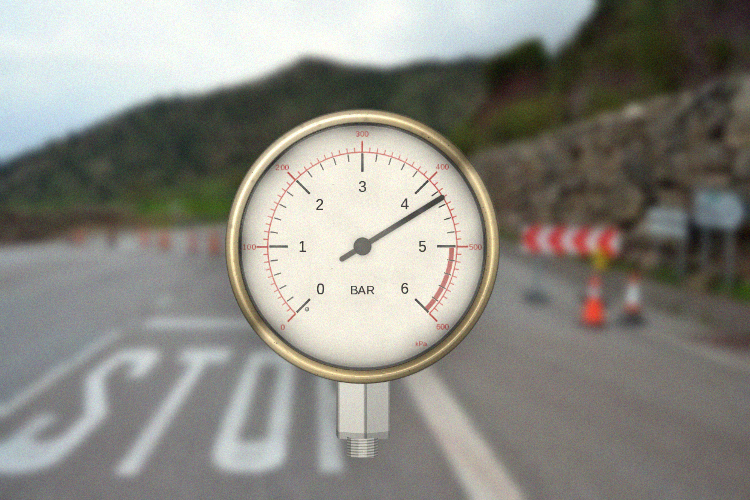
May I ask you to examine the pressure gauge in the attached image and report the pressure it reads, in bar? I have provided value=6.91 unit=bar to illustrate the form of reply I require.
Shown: value=4.3 unit=bar
